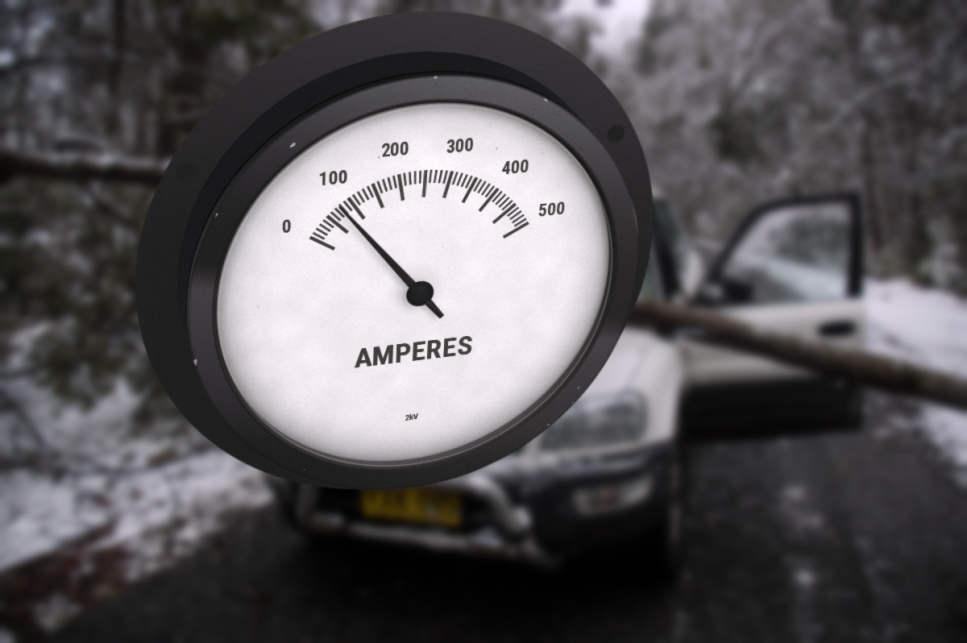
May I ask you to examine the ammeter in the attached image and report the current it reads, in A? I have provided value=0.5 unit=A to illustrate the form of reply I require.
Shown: value=80 unit=A
